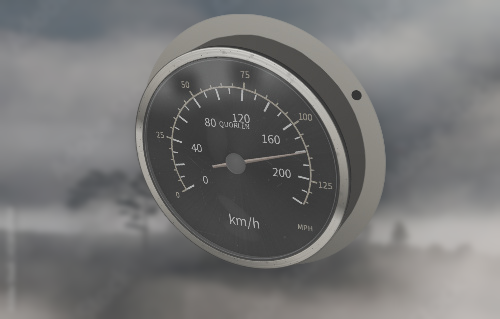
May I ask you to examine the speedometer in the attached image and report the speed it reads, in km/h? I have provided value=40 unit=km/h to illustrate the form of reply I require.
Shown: value=180 unit=km/h
